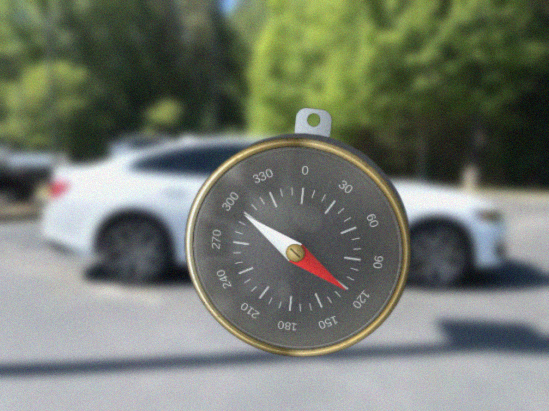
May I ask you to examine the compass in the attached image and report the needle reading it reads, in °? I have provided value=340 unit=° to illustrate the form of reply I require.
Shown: value=120 unit=°
